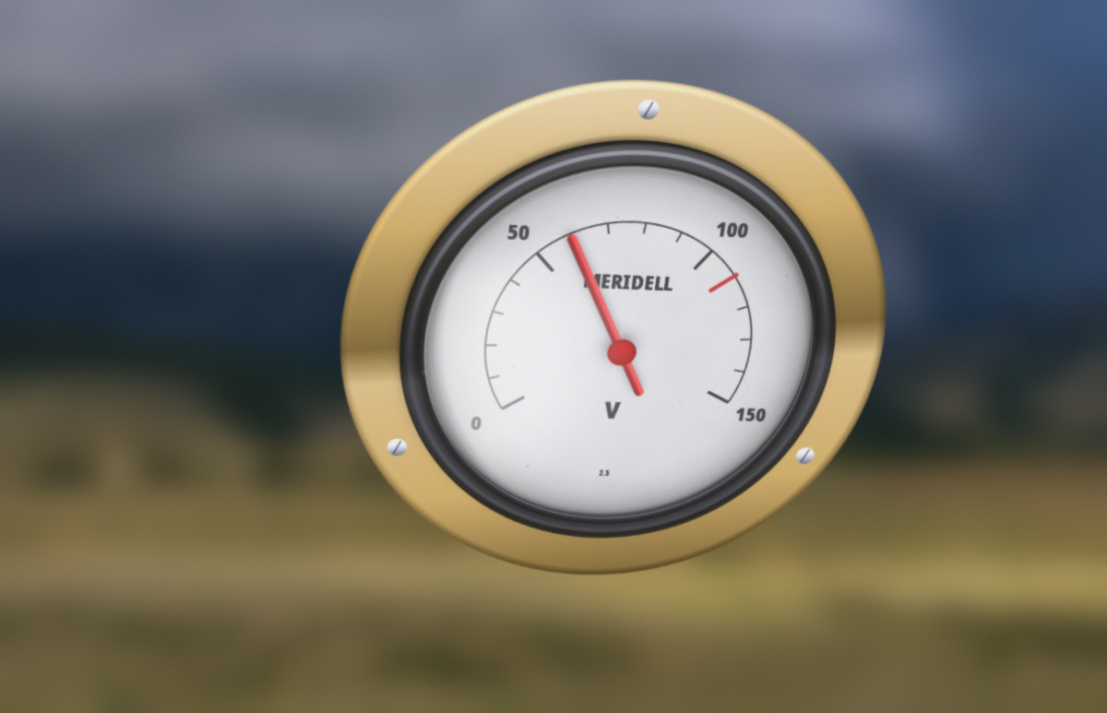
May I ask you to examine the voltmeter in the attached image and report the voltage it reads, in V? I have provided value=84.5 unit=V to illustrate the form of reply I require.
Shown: value=60 unit=V
